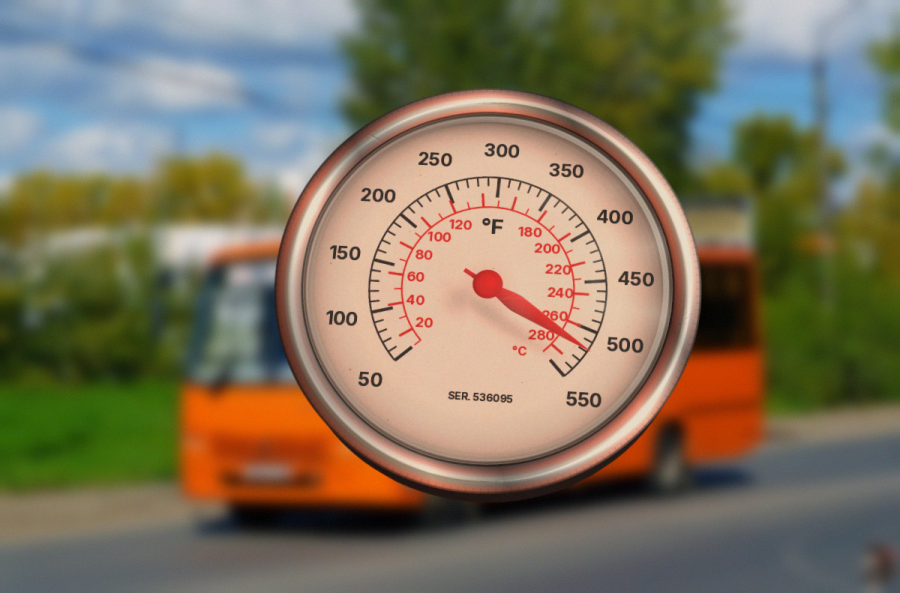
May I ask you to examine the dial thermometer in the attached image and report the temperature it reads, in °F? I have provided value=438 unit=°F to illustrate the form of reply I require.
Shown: value=520 unit=°F
